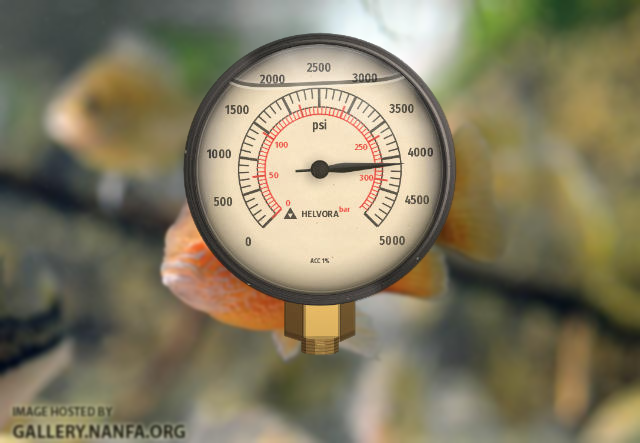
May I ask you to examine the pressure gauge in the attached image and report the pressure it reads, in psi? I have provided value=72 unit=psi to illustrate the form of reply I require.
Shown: value=4100 unit=psi
